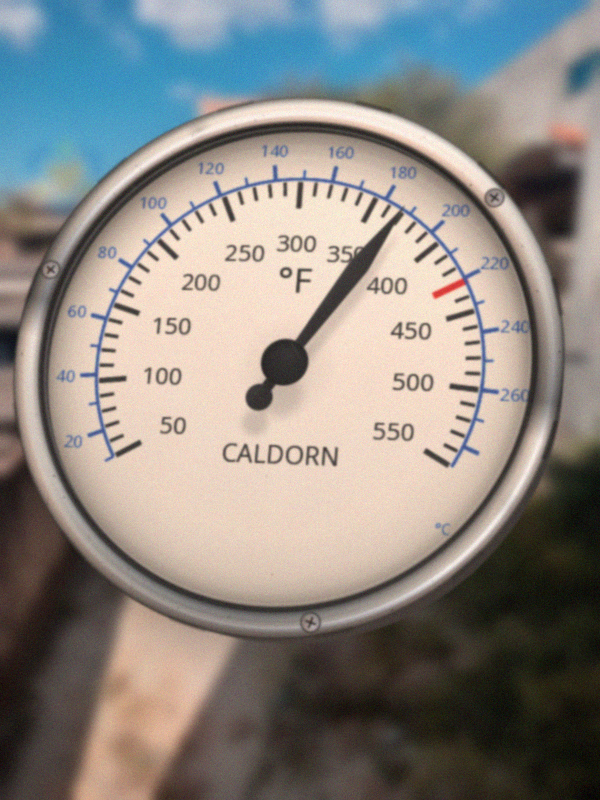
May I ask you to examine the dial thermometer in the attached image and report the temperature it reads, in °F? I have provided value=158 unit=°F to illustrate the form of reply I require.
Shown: value=370 unit=°F
